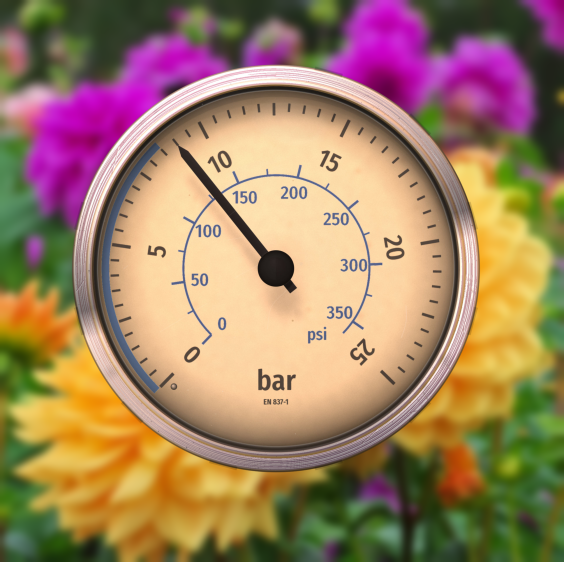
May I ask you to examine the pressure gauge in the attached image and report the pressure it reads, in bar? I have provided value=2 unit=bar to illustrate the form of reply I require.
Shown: value=9 unit=bar
